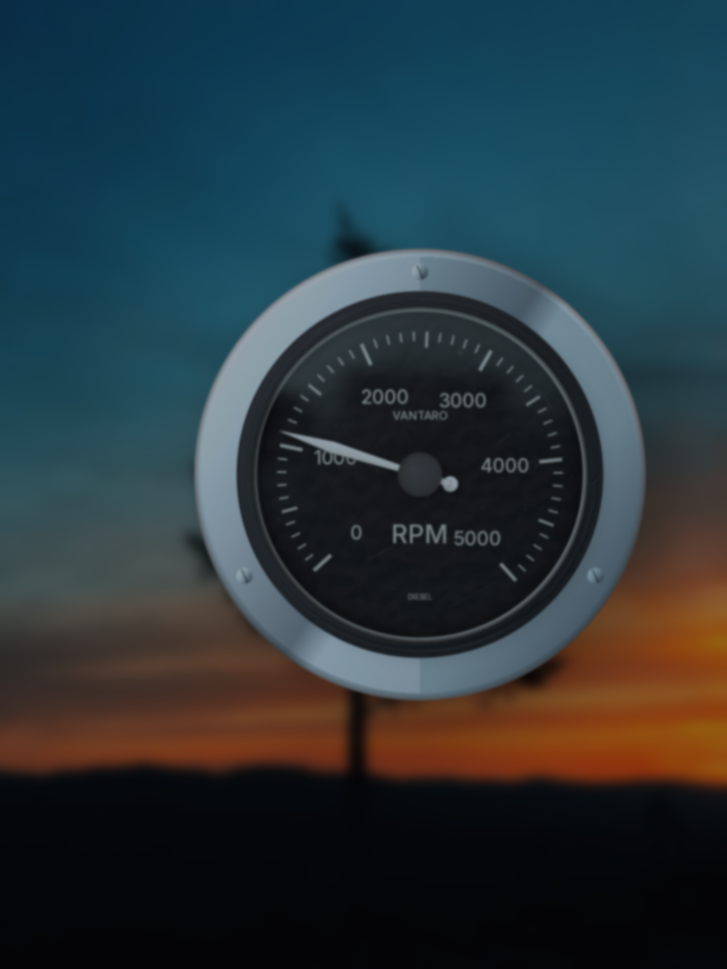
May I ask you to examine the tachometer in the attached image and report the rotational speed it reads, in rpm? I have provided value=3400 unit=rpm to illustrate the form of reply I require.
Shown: value=1100 unit=rpm
